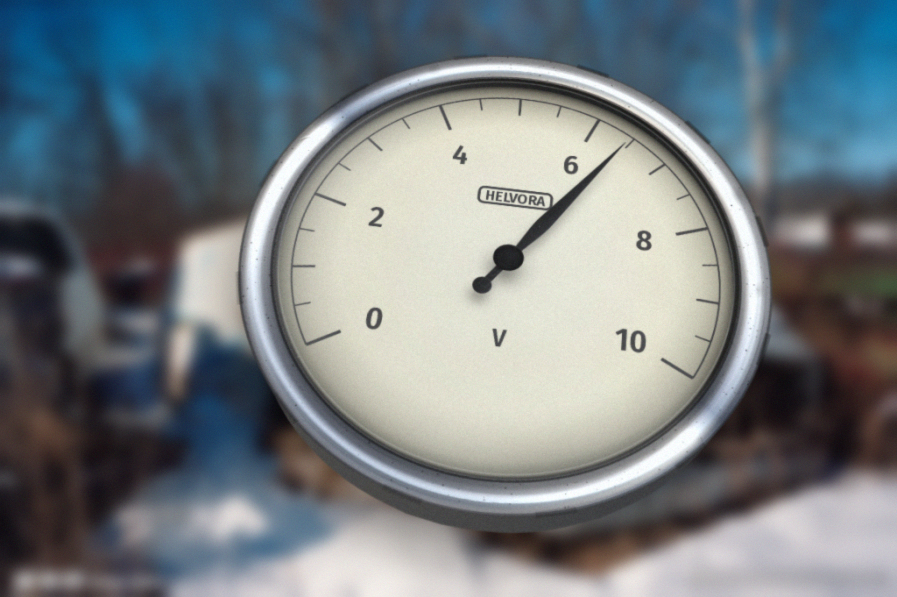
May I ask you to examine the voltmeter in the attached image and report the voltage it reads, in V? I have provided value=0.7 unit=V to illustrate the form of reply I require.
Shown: value=6.5 unit=V
